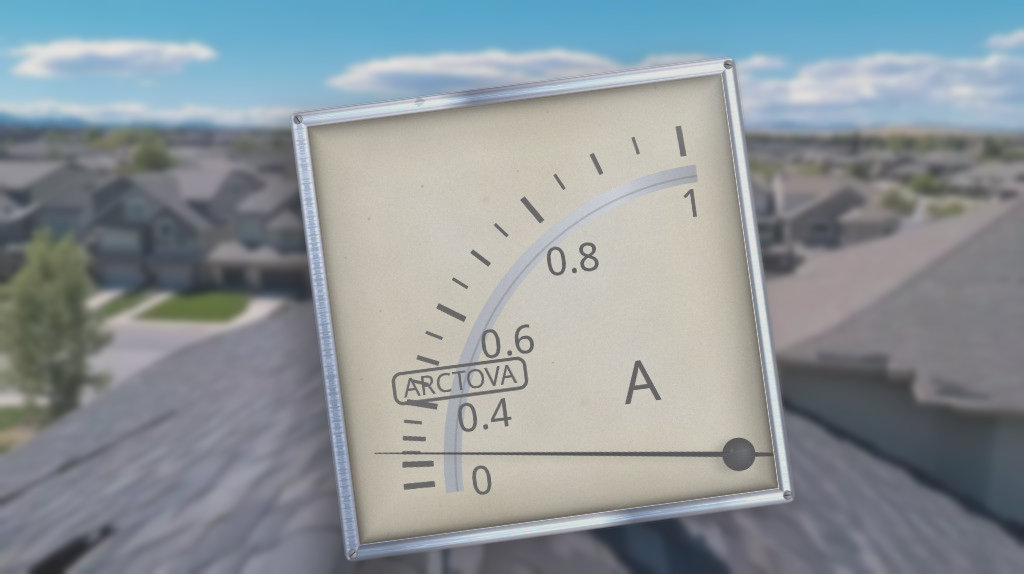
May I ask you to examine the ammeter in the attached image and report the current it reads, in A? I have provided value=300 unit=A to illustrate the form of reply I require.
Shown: value=0.25 unit=A
